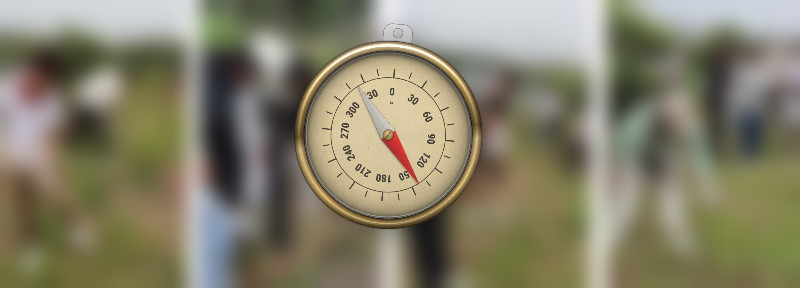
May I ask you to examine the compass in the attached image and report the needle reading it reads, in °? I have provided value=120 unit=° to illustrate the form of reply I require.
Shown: value=142.5 unit=°
